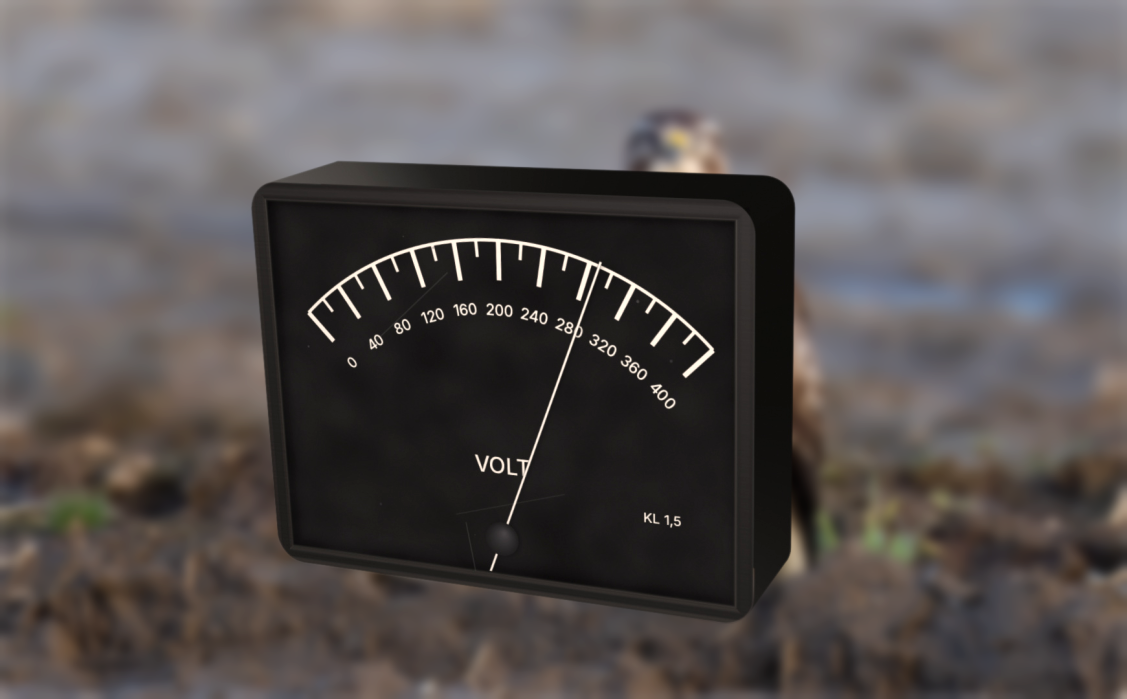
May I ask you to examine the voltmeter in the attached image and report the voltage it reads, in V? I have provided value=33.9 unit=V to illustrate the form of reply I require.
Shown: value=290 unit=V
